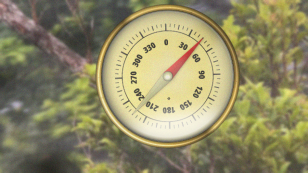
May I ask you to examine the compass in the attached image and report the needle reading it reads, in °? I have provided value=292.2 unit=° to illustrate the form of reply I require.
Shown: value=45 unit=°
